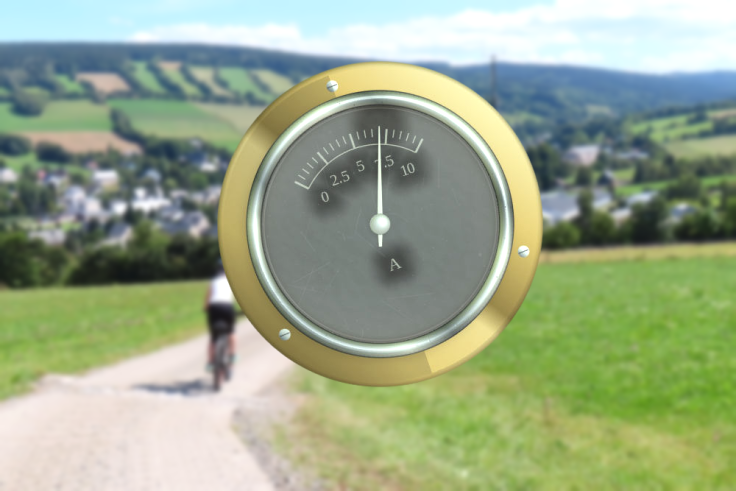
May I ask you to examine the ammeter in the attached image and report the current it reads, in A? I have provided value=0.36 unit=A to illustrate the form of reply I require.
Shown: value=7 unit=A
